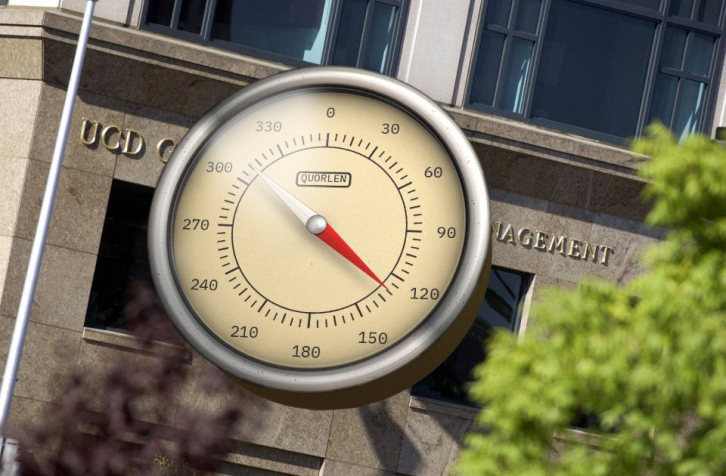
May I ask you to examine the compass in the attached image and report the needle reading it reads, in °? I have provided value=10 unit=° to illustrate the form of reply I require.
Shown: value=130 unit=°
